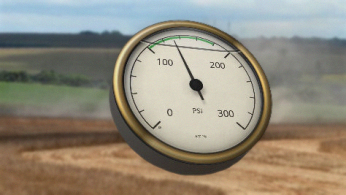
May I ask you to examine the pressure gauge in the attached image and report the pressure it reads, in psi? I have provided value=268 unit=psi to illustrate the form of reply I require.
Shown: value=130 unit=psi
